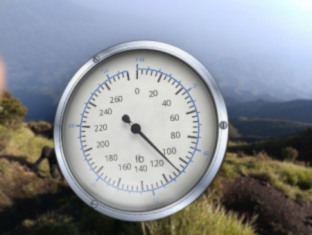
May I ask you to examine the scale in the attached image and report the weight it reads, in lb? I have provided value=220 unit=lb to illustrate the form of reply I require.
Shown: value=108 unit=lb
